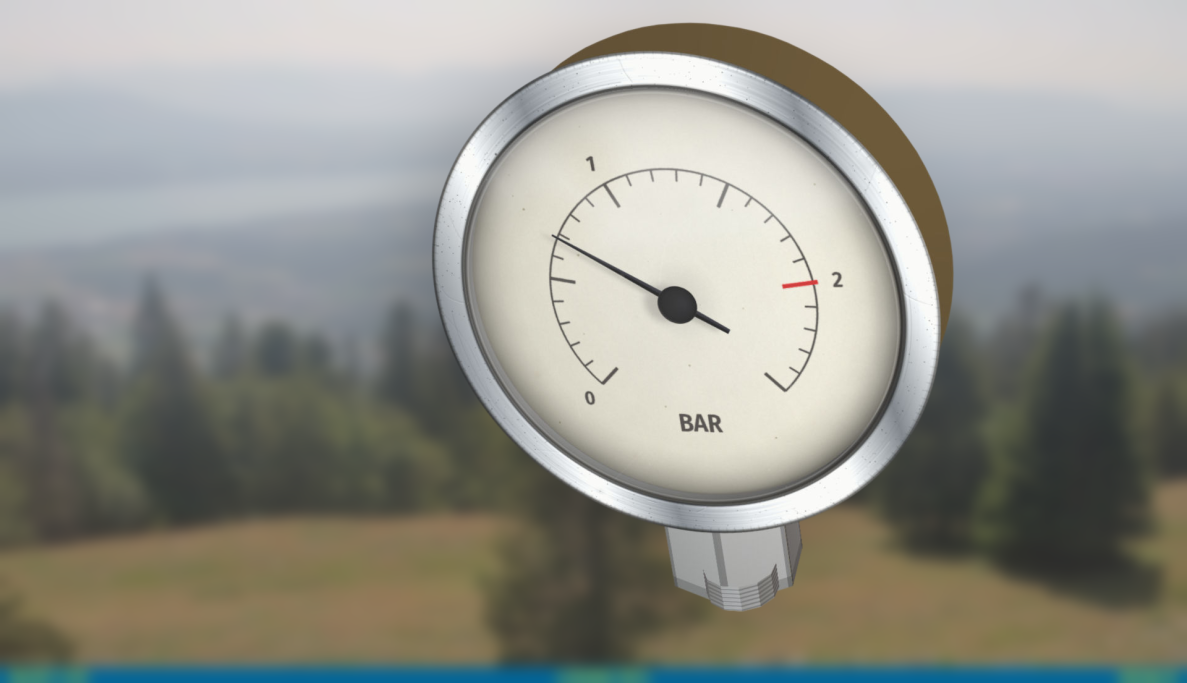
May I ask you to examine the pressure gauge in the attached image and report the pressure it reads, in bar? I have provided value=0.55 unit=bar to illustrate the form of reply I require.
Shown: value=0.7 unit=bar
